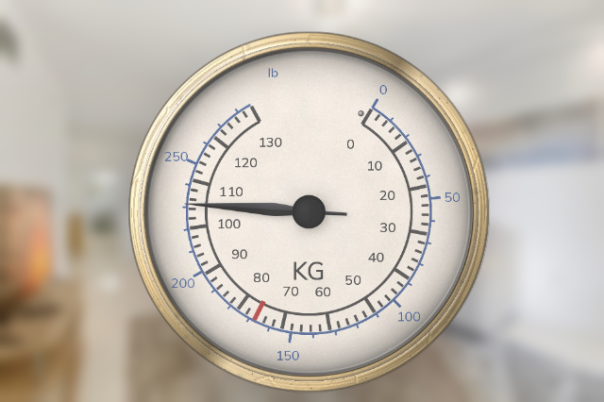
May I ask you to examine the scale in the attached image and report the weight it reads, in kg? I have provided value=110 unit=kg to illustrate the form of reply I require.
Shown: value=105 unit=kg
